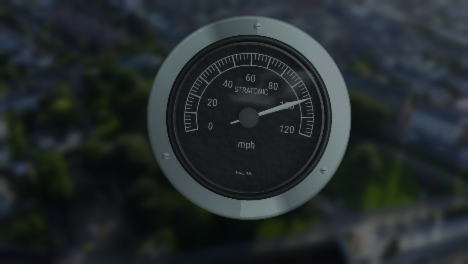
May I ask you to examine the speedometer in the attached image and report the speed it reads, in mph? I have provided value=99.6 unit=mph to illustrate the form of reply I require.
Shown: value=100 unit=mph
